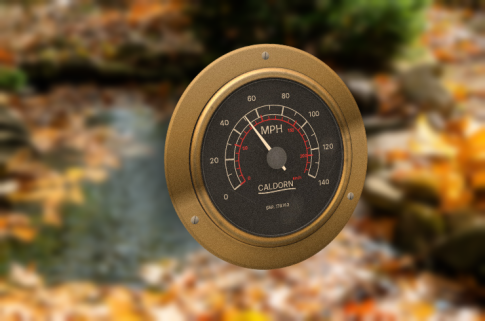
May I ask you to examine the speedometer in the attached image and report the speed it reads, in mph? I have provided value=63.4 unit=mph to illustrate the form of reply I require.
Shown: value=50 unit=mph
